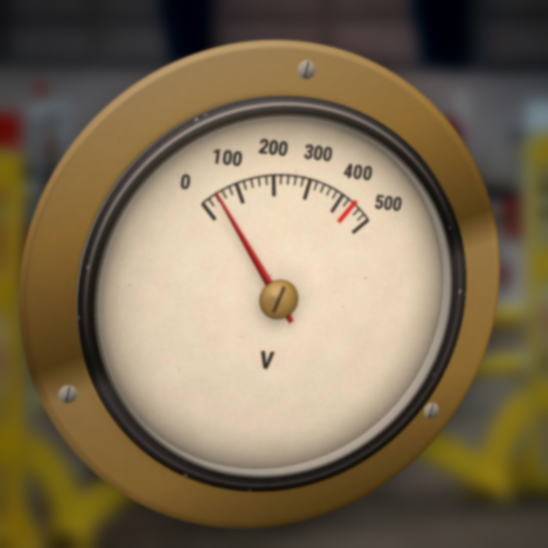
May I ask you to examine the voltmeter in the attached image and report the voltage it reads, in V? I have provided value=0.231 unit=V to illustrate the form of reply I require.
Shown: value=40 unit=V
